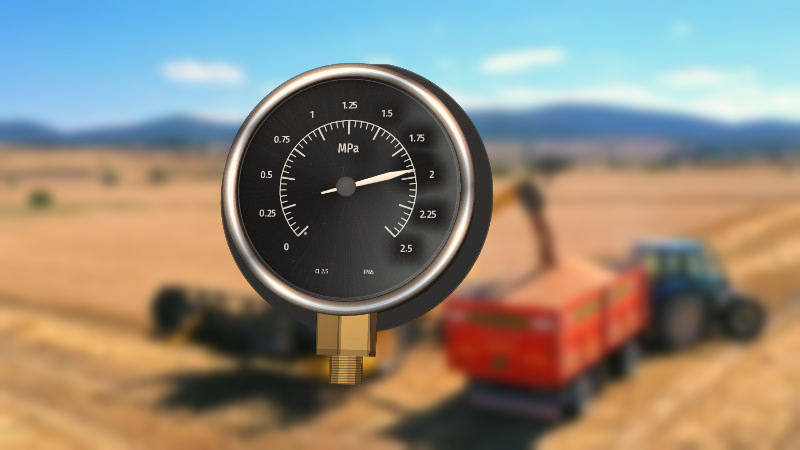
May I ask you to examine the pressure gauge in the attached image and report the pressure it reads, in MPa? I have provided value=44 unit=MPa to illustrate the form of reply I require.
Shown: value=1.95 unit=MPa
